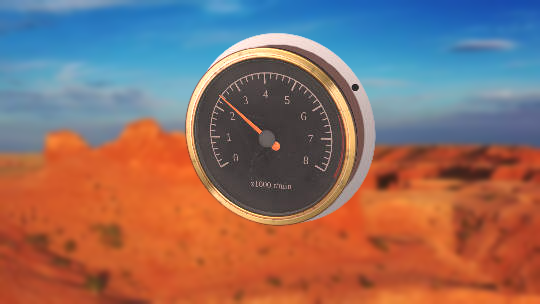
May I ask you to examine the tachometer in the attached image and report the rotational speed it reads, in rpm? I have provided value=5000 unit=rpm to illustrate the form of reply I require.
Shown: value=2400 unit=rpm
